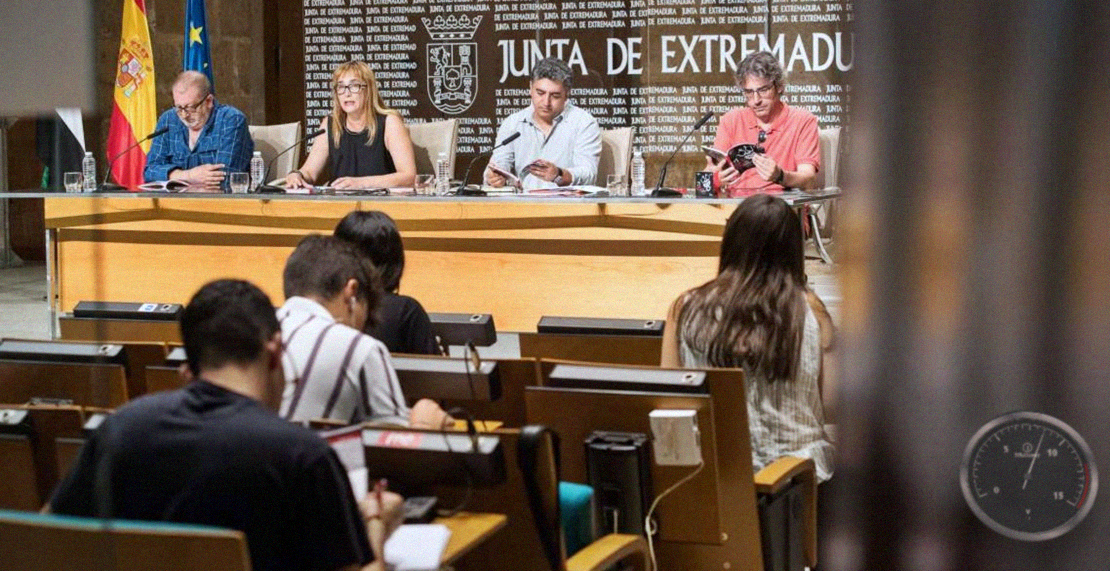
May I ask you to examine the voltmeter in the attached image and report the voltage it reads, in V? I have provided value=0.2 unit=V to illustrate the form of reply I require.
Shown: value=8.5 unit=V
